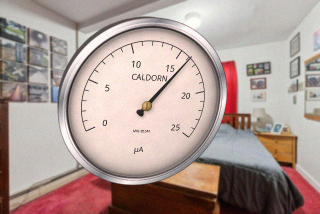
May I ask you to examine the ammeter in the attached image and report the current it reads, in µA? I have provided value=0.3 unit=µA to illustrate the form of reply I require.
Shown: value=16 unit=µA
